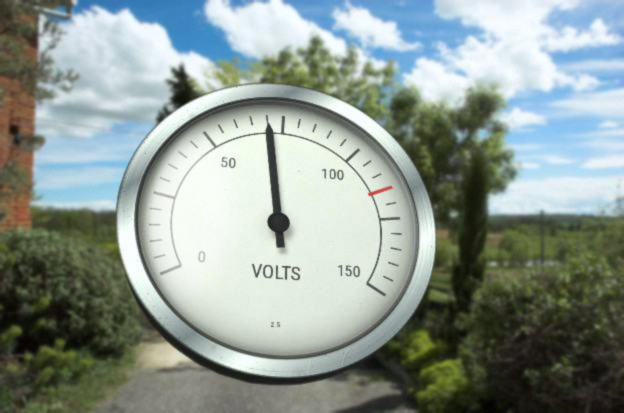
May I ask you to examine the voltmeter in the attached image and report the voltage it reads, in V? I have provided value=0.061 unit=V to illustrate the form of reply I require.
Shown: value=70 unit=V
